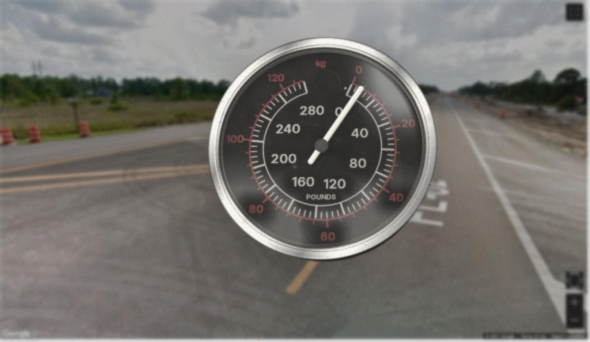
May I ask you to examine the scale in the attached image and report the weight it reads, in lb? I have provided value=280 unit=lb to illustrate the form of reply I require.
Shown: value=8 unit=lb
